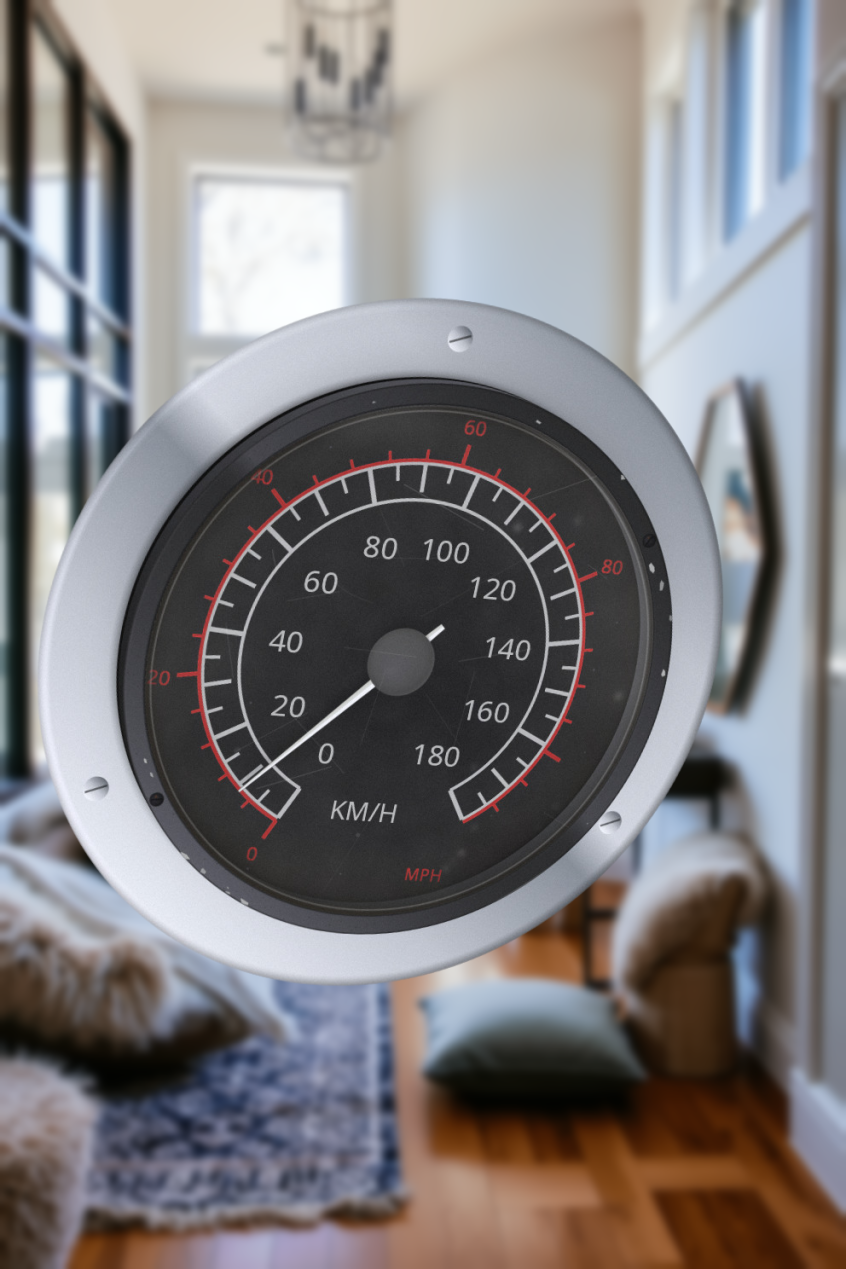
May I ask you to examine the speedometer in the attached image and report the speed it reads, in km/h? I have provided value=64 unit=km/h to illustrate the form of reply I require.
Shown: value=10 unit=km/h
